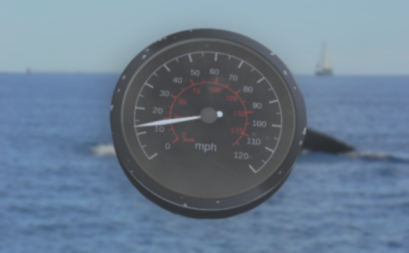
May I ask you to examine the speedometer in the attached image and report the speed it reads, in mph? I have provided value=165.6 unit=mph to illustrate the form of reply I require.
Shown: value=12.5 unit=mph
